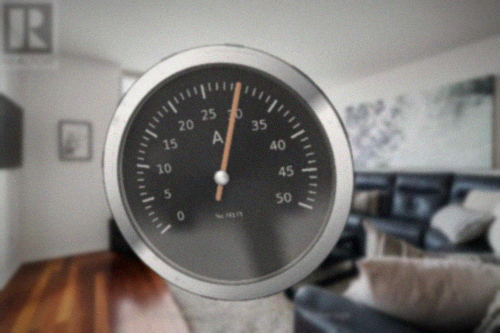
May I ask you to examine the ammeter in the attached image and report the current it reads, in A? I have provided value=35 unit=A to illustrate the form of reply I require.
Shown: value=30 unit=A
